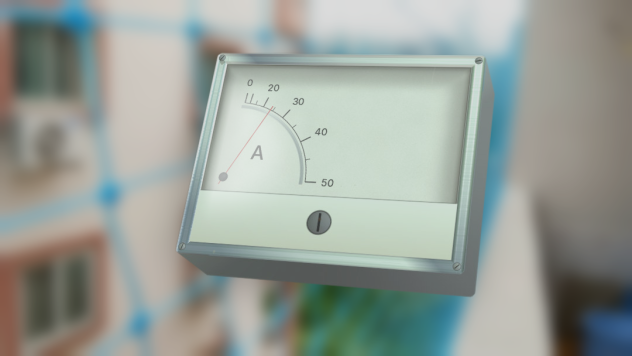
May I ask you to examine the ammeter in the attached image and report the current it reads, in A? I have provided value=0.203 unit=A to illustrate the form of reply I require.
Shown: value=25 unit=A
